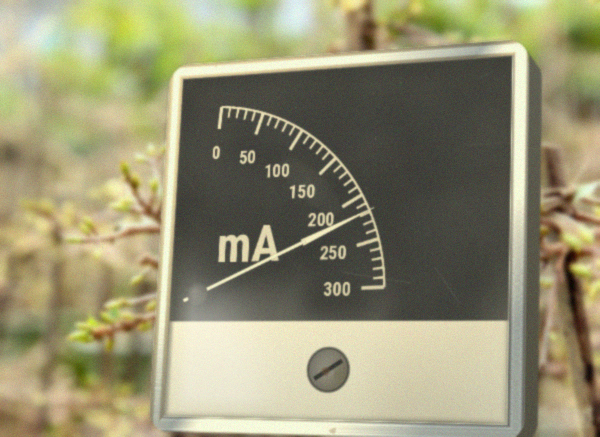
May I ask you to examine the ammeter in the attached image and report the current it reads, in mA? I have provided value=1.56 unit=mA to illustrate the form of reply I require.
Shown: value=220 unit=mA
